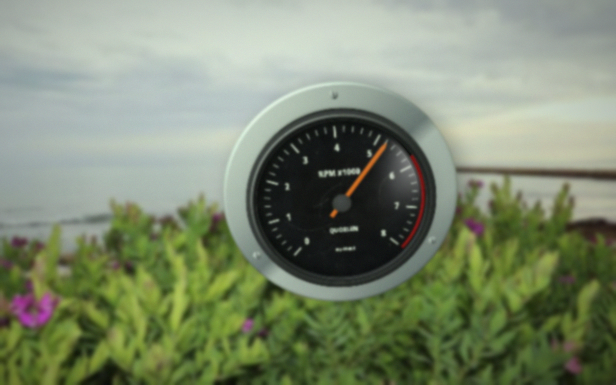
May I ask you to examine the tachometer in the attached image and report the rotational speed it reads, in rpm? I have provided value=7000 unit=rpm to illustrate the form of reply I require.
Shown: value=5200 unit=rpm
